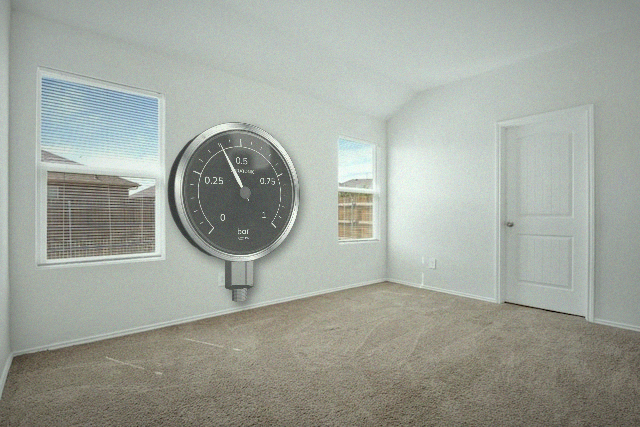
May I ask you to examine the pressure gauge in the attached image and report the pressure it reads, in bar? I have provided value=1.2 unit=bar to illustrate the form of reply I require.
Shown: value=0.4 unit=bar
